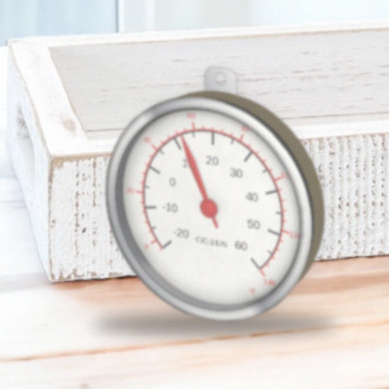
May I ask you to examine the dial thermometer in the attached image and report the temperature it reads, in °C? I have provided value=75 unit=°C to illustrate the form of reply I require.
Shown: value=12.5 unit=°C
